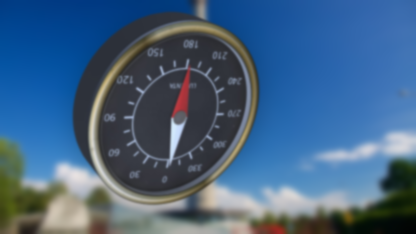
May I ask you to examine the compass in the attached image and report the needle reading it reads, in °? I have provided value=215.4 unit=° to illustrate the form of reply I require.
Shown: value=180 unit=°
